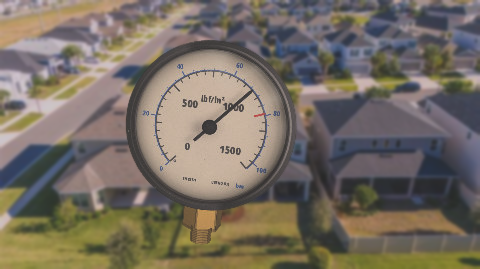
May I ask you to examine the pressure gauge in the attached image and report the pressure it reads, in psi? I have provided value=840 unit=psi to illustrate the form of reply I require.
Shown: value=1000 unit=psi
